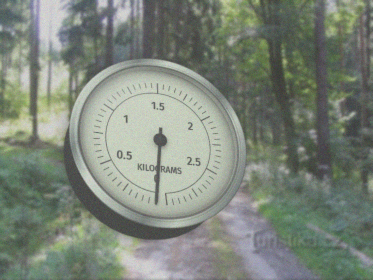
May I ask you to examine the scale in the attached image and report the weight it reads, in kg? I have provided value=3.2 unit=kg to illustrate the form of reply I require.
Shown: value=0 unit=kg
